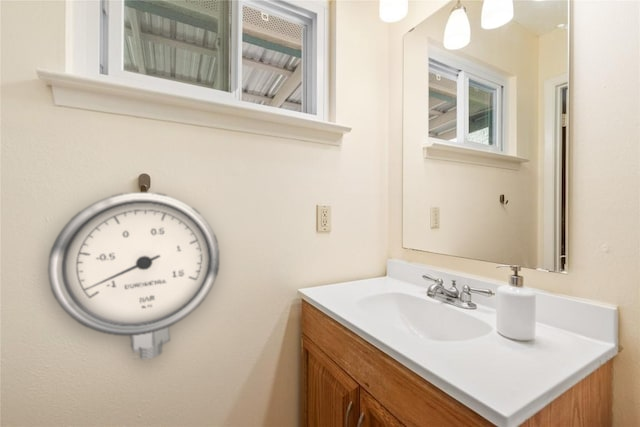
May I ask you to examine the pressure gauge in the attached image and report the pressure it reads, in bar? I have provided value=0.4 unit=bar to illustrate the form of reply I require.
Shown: value=-0.9 unit=bar
